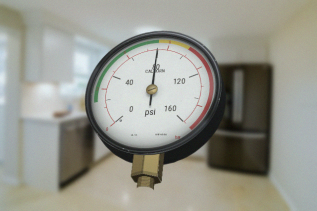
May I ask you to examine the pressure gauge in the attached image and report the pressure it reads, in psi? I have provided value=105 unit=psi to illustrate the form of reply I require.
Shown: value=80 unit=psi
